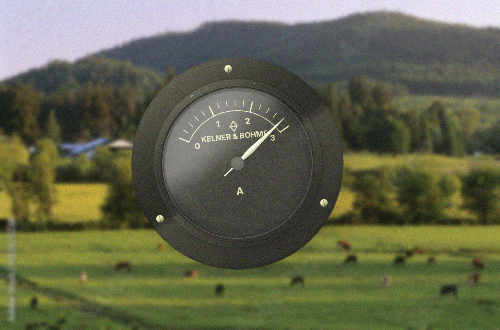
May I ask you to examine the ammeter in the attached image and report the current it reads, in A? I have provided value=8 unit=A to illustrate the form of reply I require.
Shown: value=2.8 unit=A
